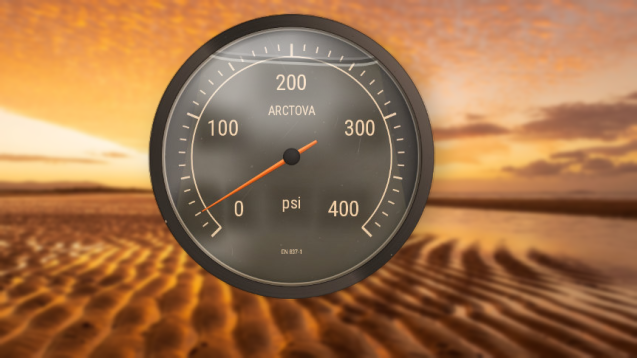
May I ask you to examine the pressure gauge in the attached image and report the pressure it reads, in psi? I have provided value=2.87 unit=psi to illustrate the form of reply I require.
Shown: value=20 unit=psi
